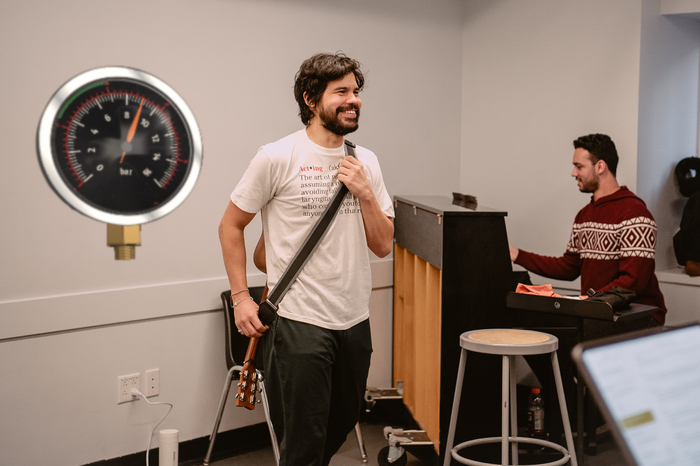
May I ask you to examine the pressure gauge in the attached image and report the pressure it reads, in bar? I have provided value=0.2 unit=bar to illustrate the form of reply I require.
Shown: value=9 unit=bar
